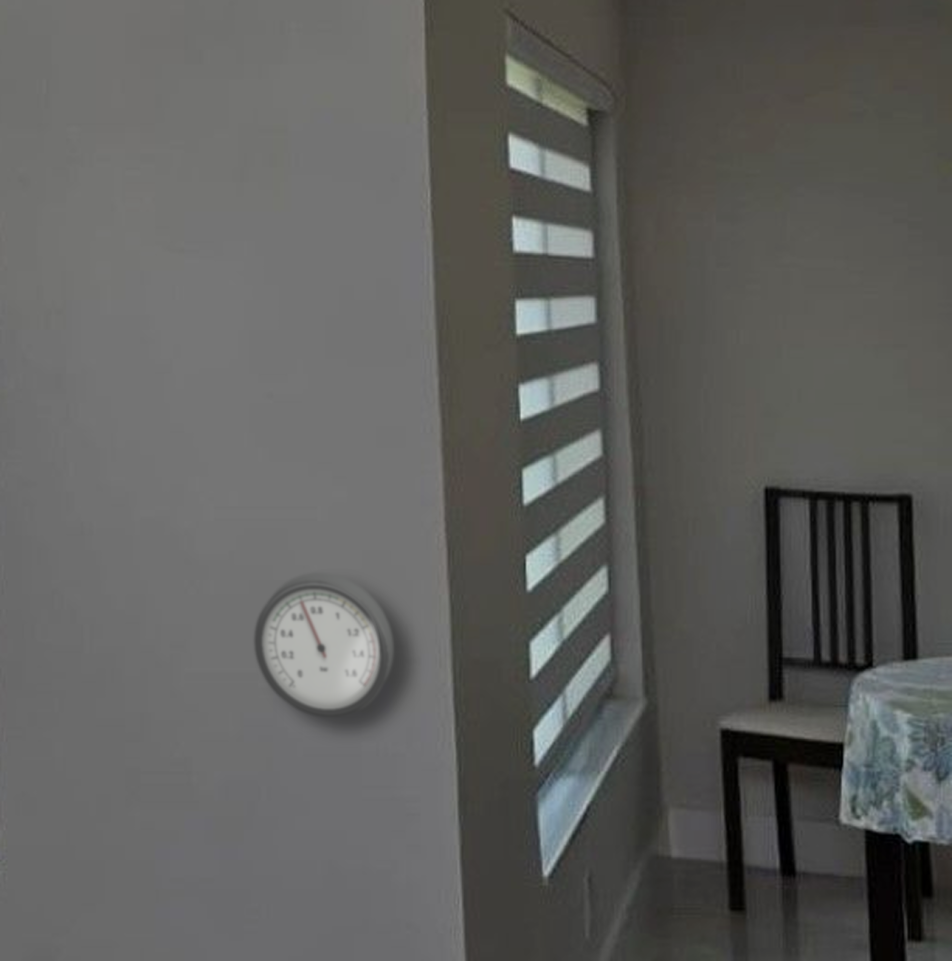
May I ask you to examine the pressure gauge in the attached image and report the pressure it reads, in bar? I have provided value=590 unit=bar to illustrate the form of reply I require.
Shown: value=0.7 unit=bar
